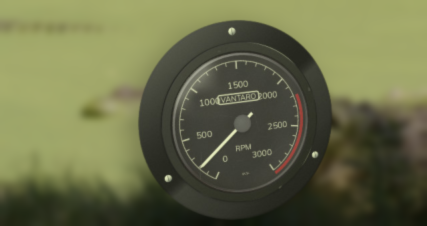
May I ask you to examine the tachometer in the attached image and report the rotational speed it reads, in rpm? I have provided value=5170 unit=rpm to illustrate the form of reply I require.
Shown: value=200 unit=rpm
